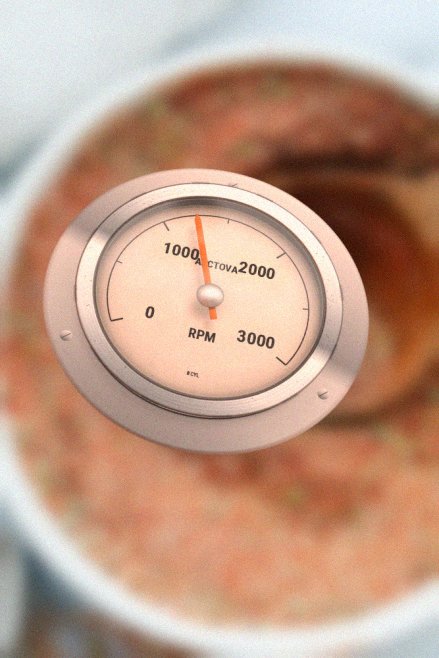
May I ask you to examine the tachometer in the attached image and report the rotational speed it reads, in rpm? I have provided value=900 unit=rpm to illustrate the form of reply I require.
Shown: value=1250 unit=rpm
